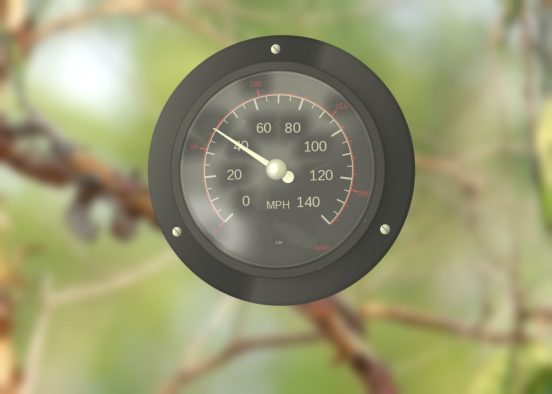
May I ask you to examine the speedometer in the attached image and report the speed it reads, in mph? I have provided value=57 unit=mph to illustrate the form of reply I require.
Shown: value=40 unit=mph
